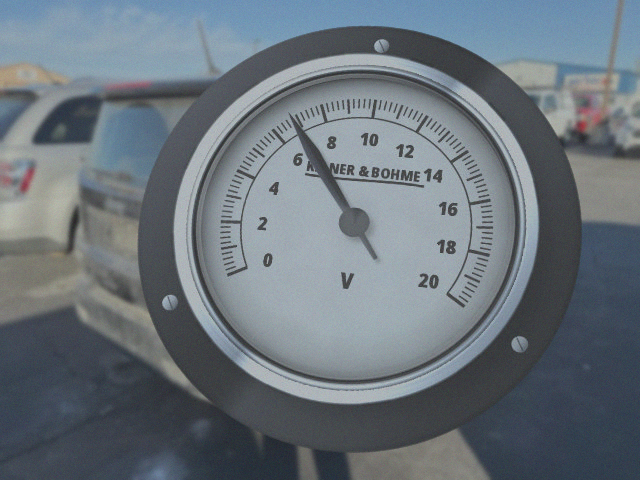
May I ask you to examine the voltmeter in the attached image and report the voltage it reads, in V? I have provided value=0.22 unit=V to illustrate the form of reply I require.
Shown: value=6.8 unit=V
